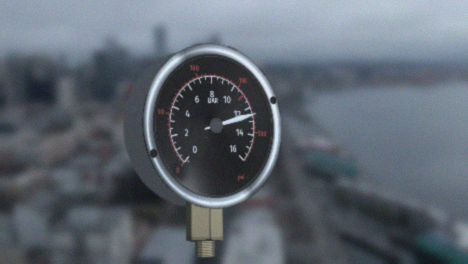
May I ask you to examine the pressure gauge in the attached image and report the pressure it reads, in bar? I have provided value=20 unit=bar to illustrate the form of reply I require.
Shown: value=12.5 unit=bar
